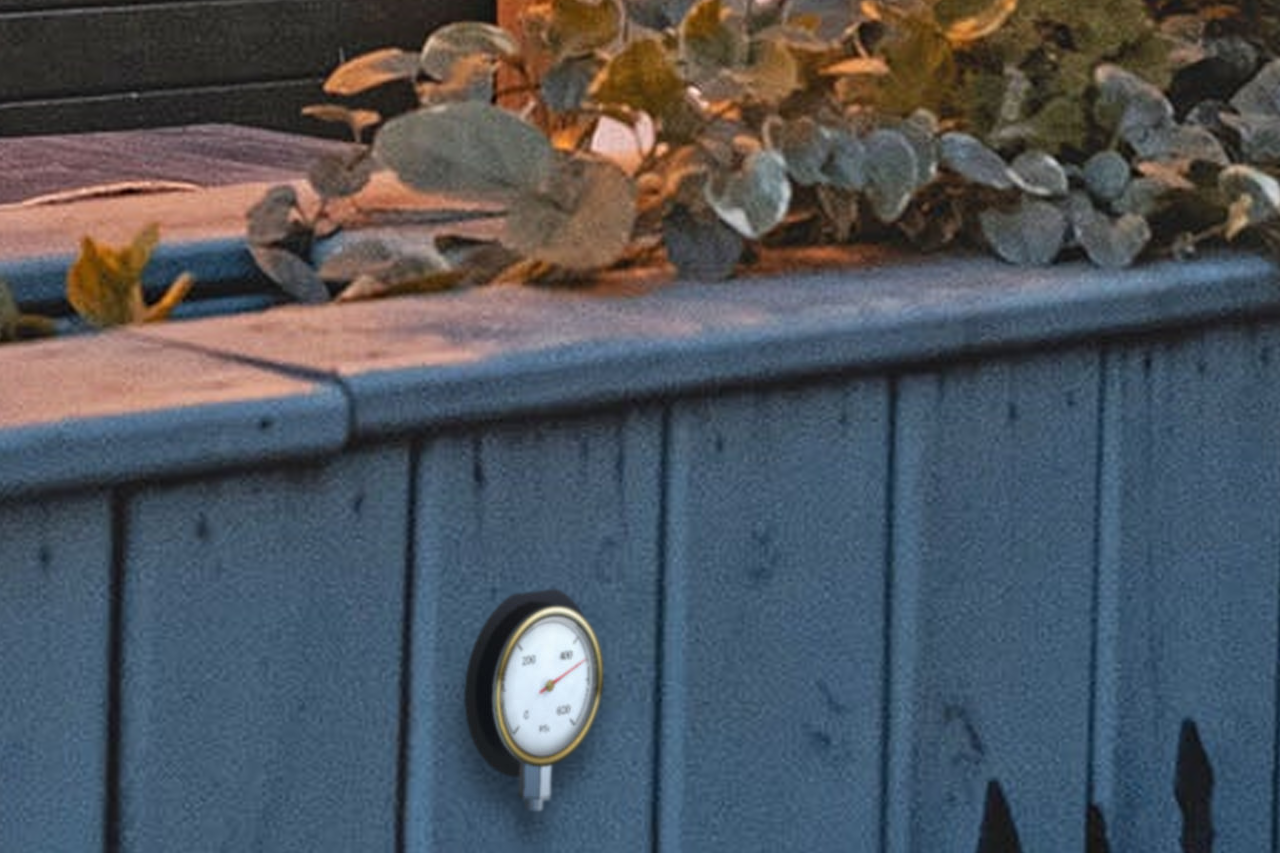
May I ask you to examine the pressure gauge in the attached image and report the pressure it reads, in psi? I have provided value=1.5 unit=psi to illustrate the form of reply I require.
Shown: value=450 unit=psi
